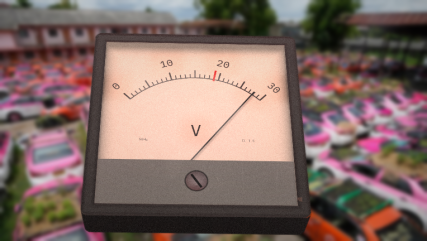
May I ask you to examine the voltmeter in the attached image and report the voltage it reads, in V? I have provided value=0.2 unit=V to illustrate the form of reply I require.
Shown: value=28 unit=V
